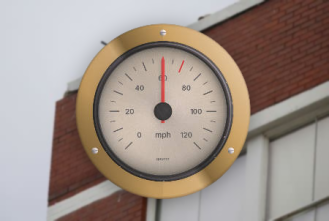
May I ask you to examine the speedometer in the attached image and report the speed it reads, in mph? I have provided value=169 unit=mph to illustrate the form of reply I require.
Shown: value=60 unit=mph
